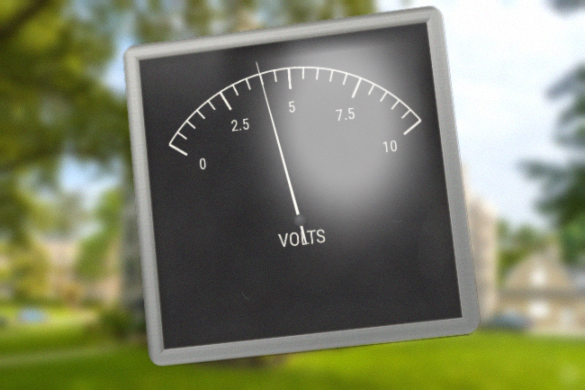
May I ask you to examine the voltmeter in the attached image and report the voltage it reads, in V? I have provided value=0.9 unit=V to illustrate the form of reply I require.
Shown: value=4 unit=V
